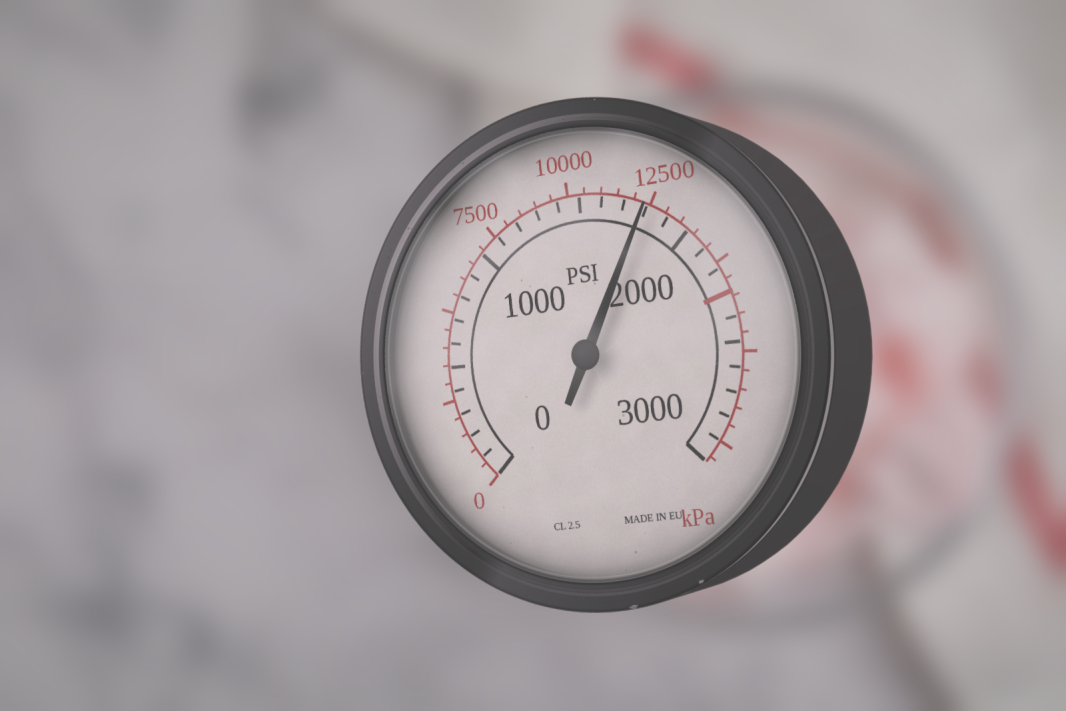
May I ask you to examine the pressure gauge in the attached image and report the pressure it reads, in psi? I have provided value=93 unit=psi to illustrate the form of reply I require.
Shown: value=1800 unit=psi
